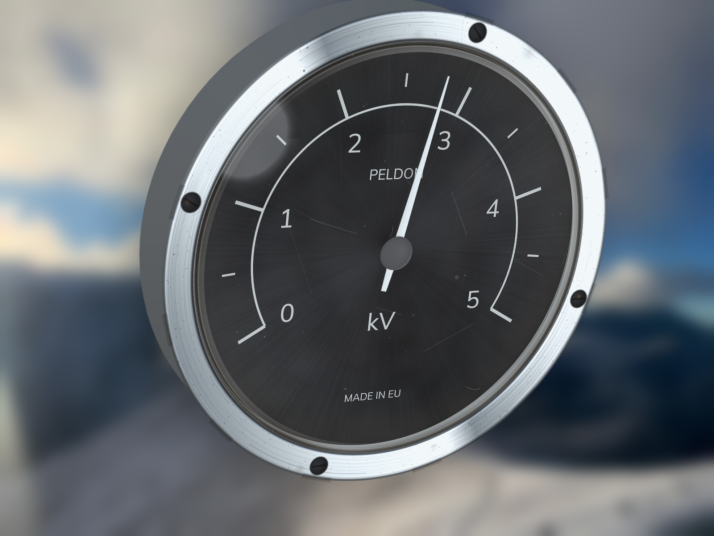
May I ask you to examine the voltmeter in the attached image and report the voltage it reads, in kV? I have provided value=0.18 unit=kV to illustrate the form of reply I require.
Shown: value=2.75 unit=kV
